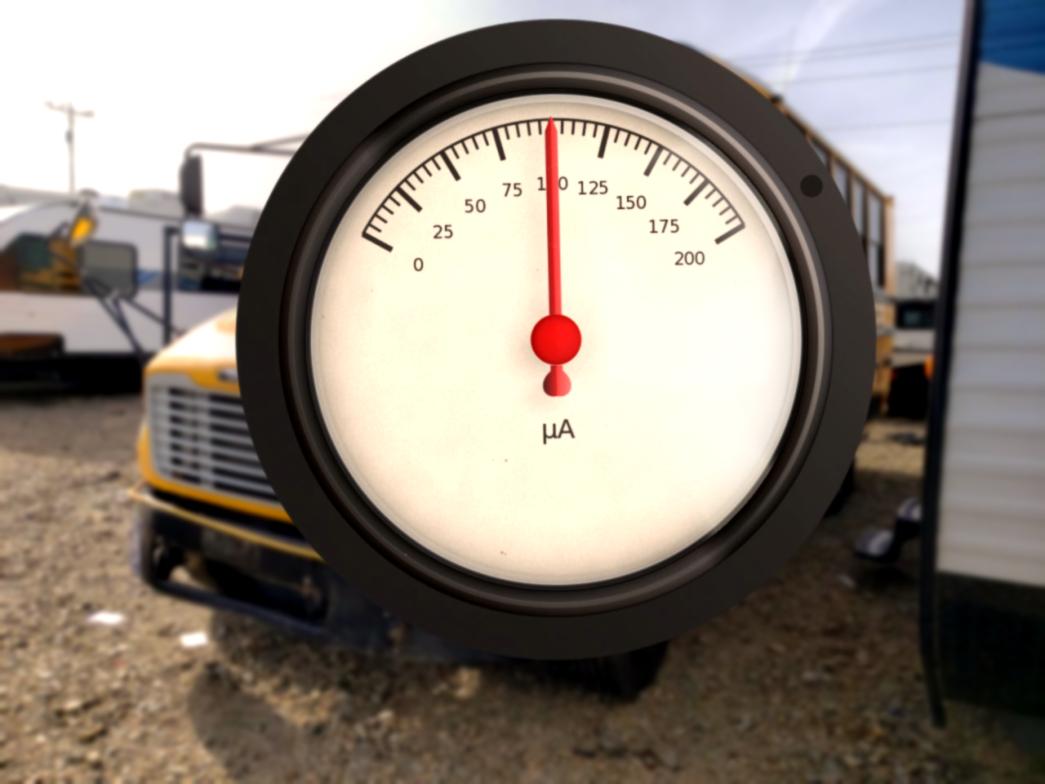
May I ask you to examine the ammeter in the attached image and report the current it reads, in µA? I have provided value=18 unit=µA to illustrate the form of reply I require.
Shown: value=100 unit=µA
